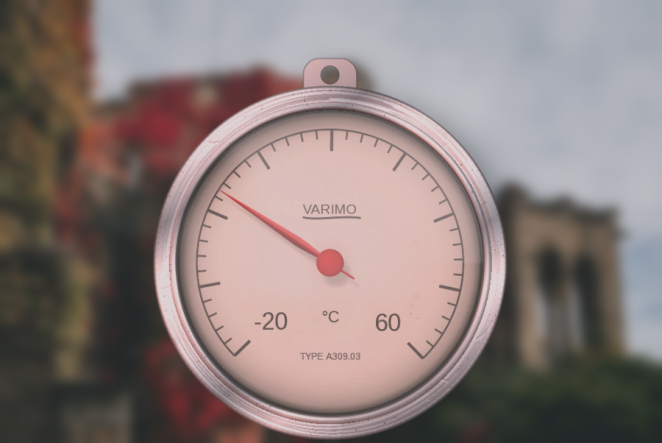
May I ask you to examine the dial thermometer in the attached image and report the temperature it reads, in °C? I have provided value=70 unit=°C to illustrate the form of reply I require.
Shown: value=3 unit=°C
